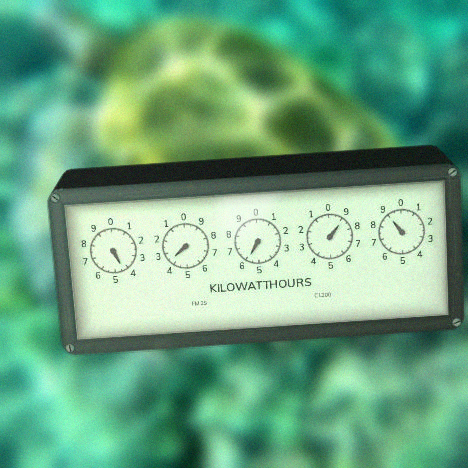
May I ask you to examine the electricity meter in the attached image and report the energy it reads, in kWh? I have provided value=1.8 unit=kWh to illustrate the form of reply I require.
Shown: value=43589 unit=kWh
